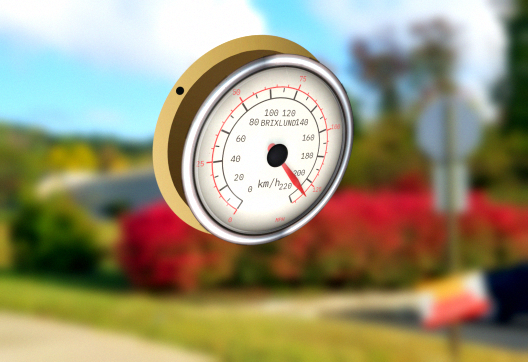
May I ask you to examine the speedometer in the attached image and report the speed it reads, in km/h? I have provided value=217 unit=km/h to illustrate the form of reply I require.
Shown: value=210 unit=km/h
